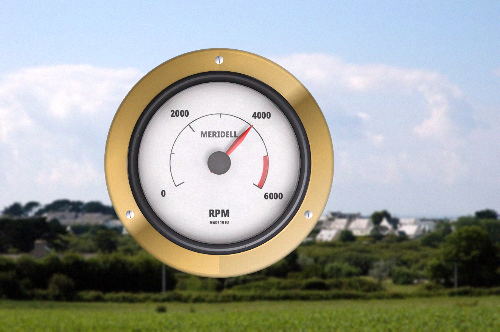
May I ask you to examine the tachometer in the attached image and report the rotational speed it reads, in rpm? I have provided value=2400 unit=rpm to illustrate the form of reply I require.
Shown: value=4000 unit=rpm
